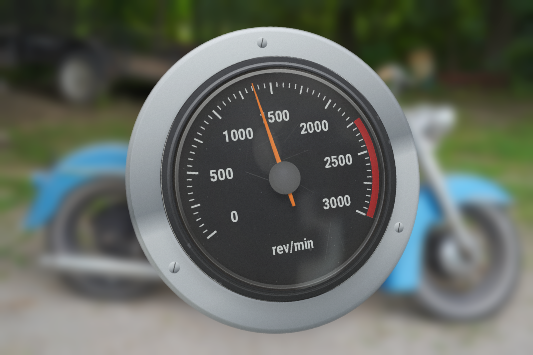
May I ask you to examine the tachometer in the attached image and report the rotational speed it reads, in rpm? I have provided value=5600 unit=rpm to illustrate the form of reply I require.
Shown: value=1350 unit=rpm
